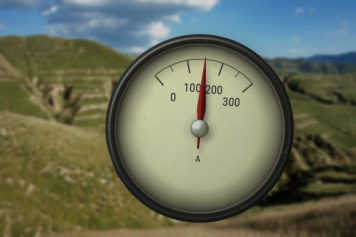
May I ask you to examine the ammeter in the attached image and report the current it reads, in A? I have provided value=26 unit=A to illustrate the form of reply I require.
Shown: value=150 unit=A
